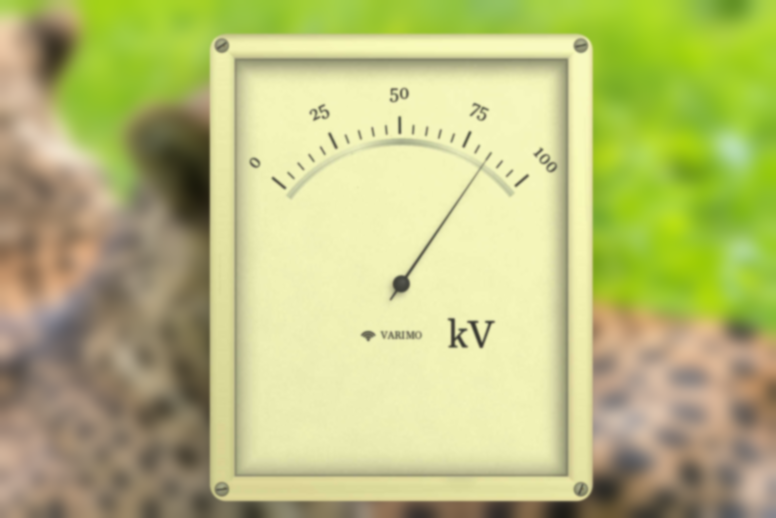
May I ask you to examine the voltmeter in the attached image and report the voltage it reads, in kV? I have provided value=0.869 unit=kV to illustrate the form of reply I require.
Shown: value=85 unit=kV
